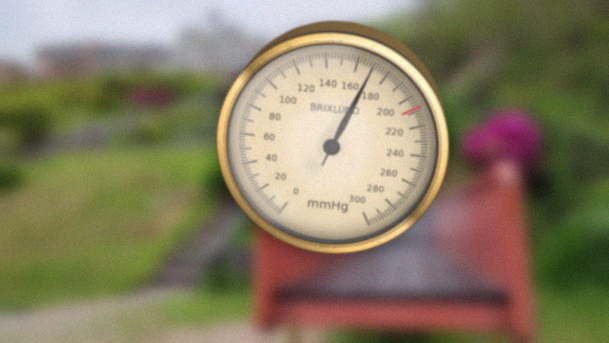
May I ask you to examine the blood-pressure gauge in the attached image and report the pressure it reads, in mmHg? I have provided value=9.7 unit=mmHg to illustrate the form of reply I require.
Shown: value=170 unit=mmHg
